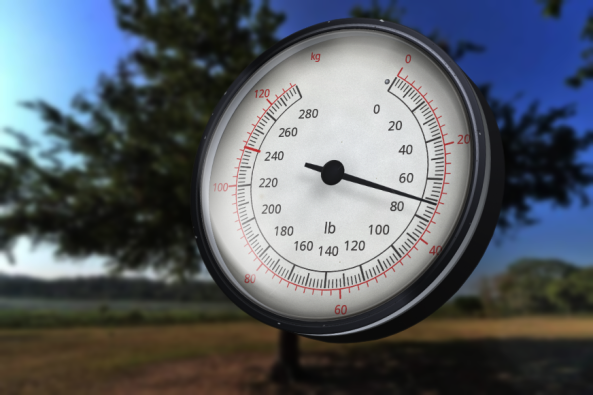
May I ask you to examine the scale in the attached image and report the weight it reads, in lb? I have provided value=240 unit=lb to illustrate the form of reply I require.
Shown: value=72 unit=lb
